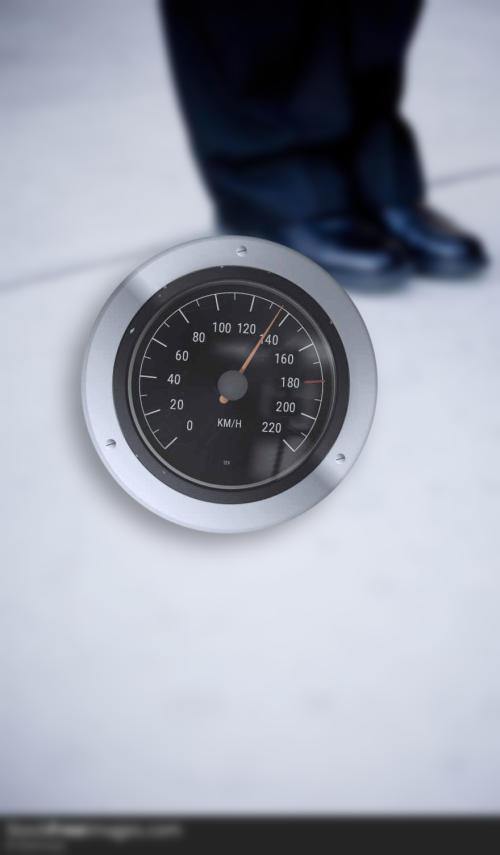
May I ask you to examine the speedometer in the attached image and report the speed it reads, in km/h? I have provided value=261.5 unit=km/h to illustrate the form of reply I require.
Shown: value=135 unit=km/h
